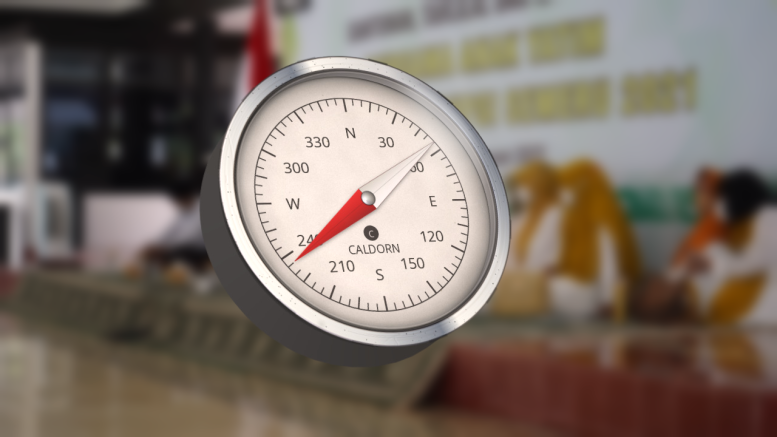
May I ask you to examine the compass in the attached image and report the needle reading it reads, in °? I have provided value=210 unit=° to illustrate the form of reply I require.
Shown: value=235 unit=°
